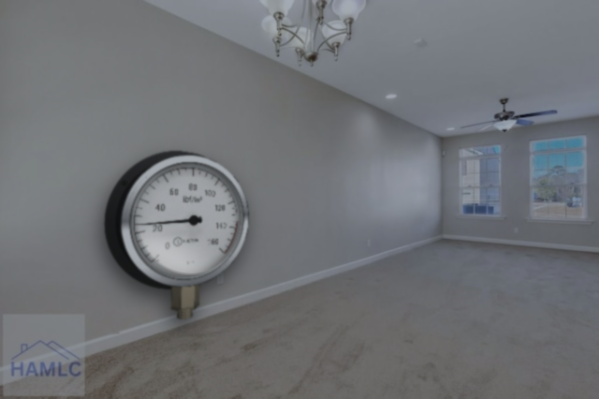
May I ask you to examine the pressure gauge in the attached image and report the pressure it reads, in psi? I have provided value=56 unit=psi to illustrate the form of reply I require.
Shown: value=25 unit=psi
